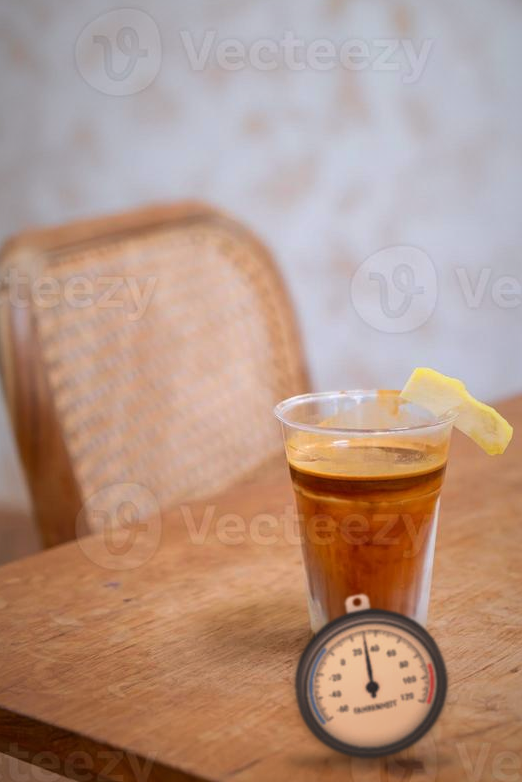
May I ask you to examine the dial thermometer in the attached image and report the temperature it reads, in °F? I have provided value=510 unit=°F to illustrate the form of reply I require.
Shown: value=30 unit=°F
